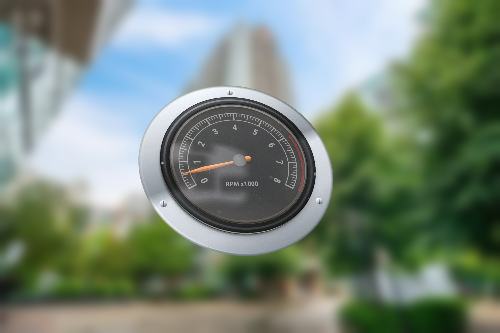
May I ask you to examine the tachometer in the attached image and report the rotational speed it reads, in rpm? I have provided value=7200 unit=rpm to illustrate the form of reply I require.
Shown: value=500 unit=rpm
